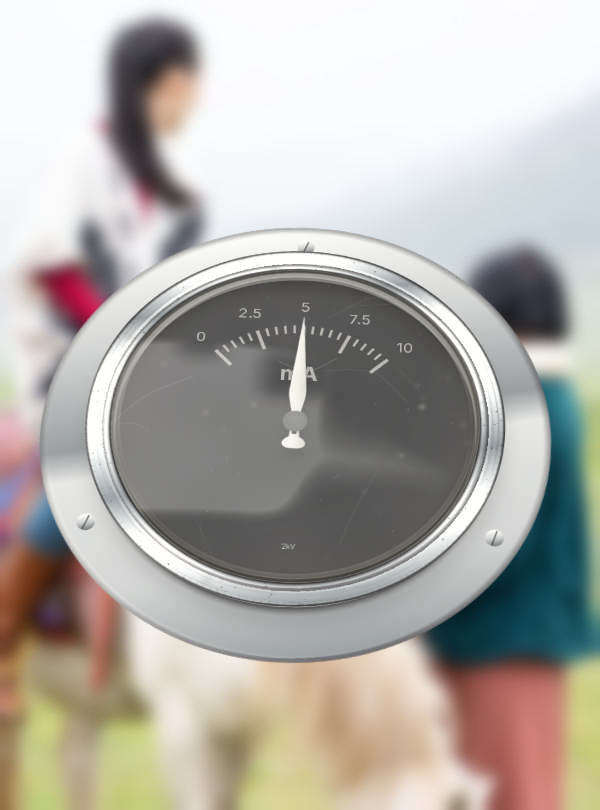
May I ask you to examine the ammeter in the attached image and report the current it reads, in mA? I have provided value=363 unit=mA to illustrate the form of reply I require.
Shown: value=5 unit=mA
